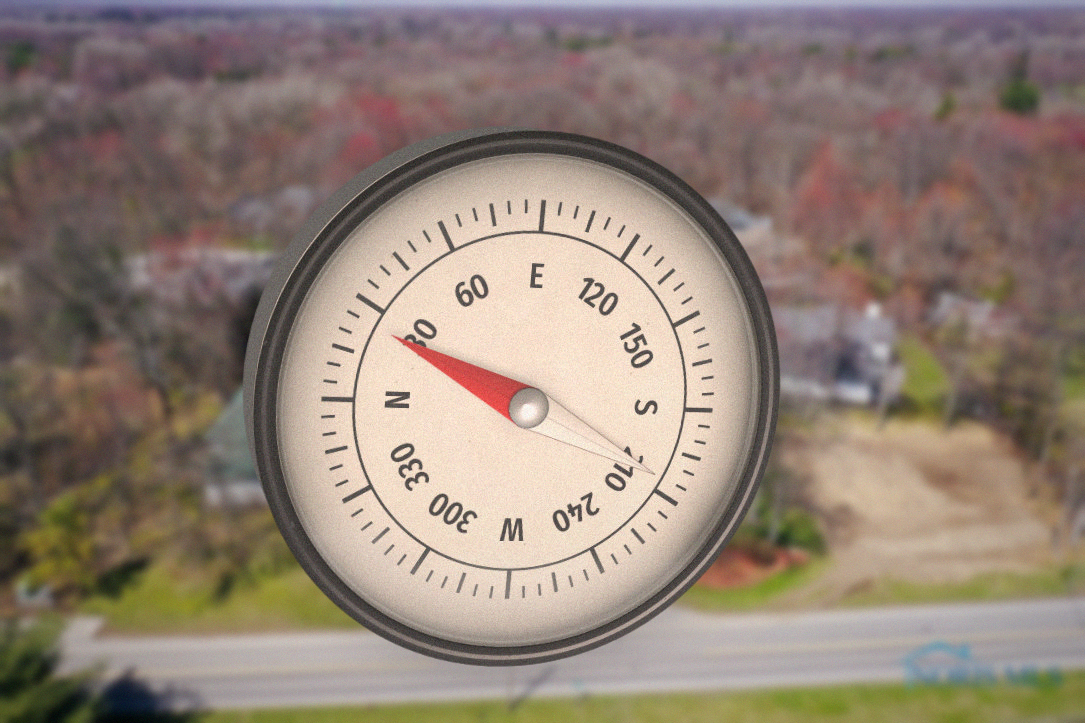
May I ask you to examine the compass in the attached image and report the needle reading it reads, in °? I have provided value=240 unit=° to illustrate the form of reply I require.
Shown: value=25 unit=°
